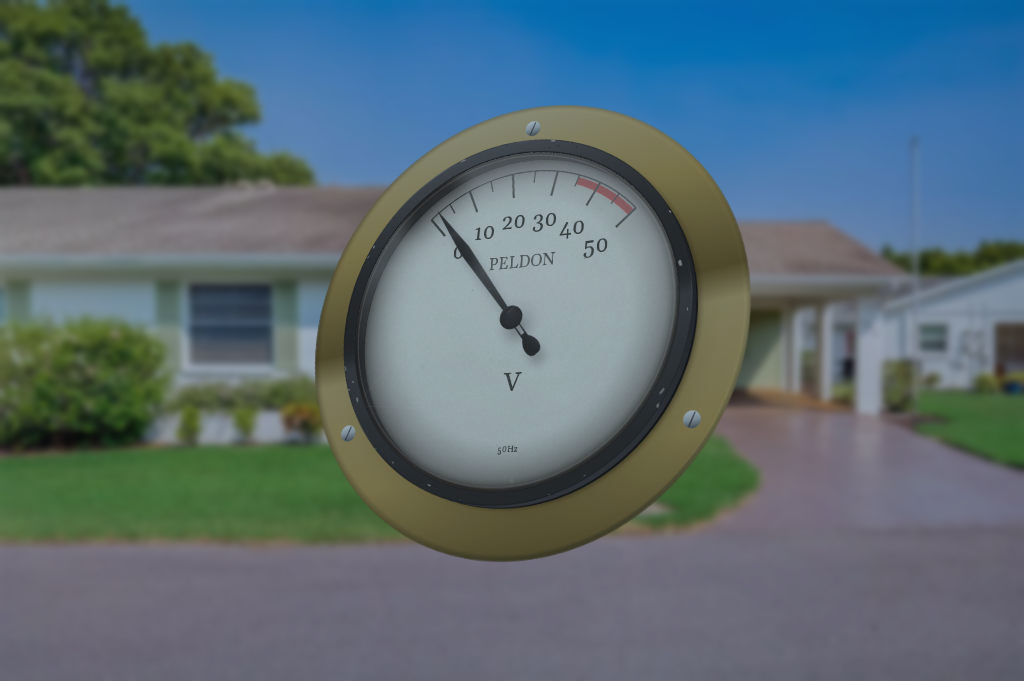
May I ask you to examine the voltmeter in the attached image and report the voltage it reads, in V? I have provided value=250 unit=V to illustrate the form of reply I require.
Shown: value=2.5 unit=V
